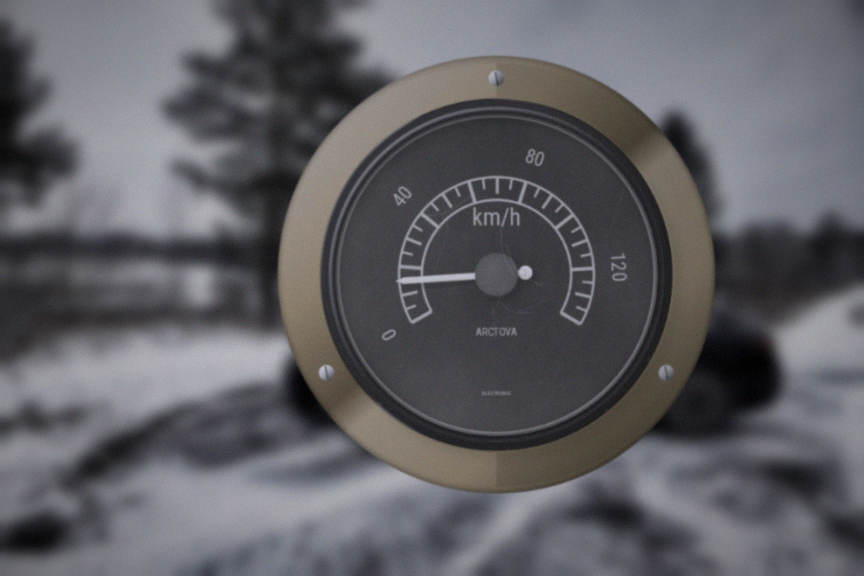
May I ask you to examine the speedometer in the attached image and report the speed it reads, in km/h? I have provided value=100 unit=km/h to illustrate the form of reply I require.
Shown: value=15 unit=km/h
